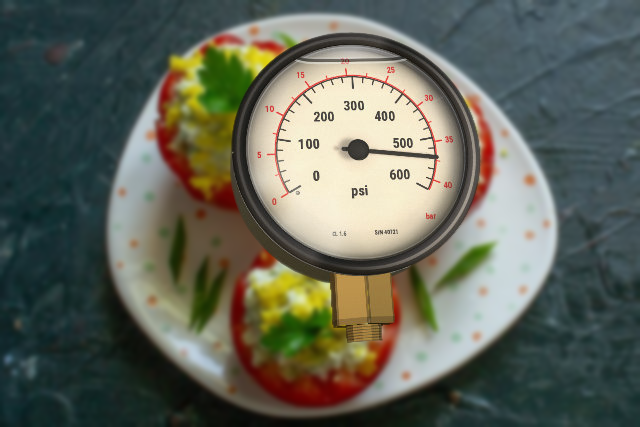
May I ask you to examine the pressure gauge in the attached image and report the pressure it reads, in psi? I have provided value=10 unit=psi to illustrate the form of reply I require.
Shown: value=540 unit=psi
